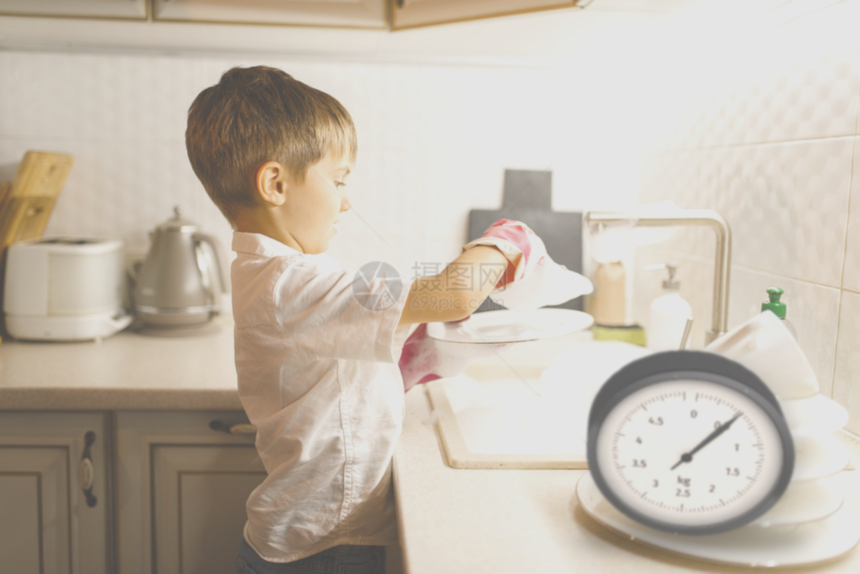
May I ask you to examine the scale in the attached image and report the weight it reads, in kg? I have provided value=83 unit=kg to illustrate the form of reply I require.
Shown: value=0.5 unit=kg
